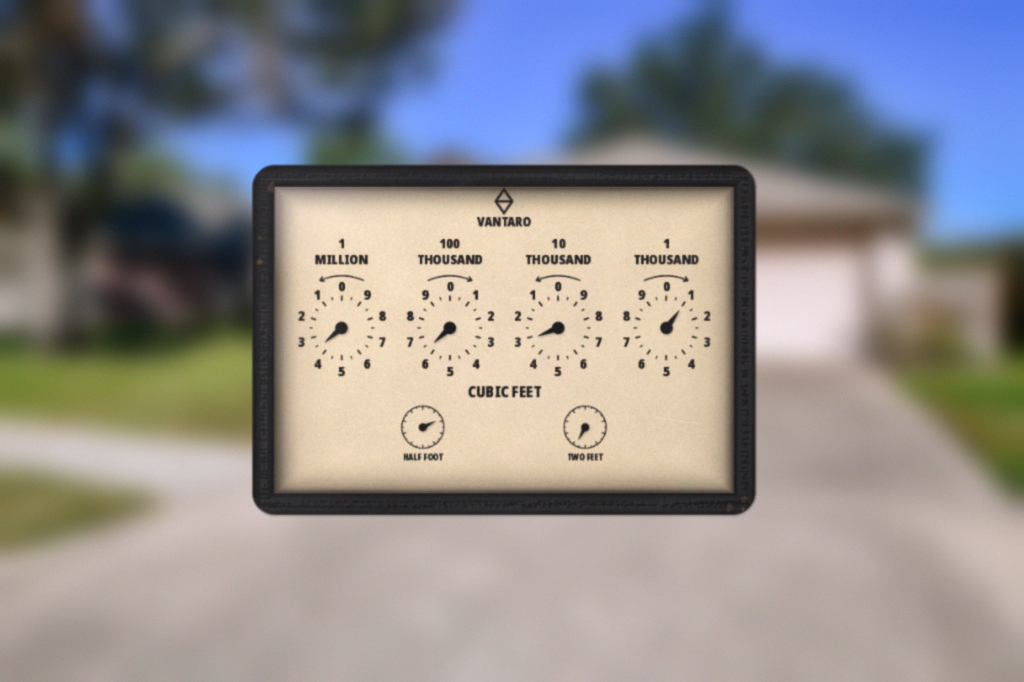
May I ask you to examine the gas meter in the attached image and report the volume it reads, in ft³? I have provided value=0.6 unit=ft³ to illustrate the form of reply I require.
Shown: value=363100 unit=ft³
